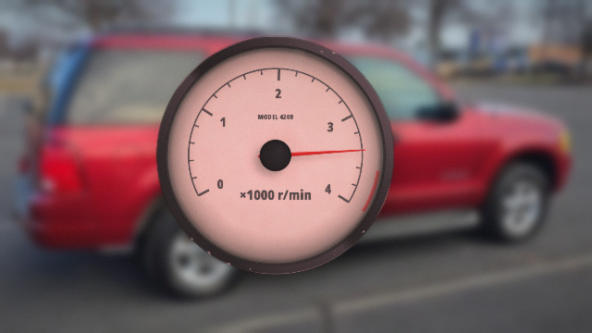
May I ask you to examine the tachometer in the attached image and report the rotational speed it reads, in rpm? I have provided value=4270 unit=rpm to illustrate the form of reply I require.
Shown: value=3400 unit=rpm
